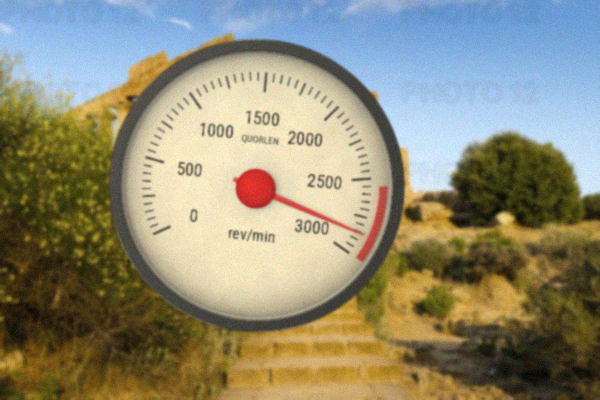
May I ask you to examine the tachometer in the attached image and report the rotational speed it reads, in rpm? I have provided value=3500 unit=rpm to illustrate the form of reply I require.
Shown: value=2850 unit=rpm
